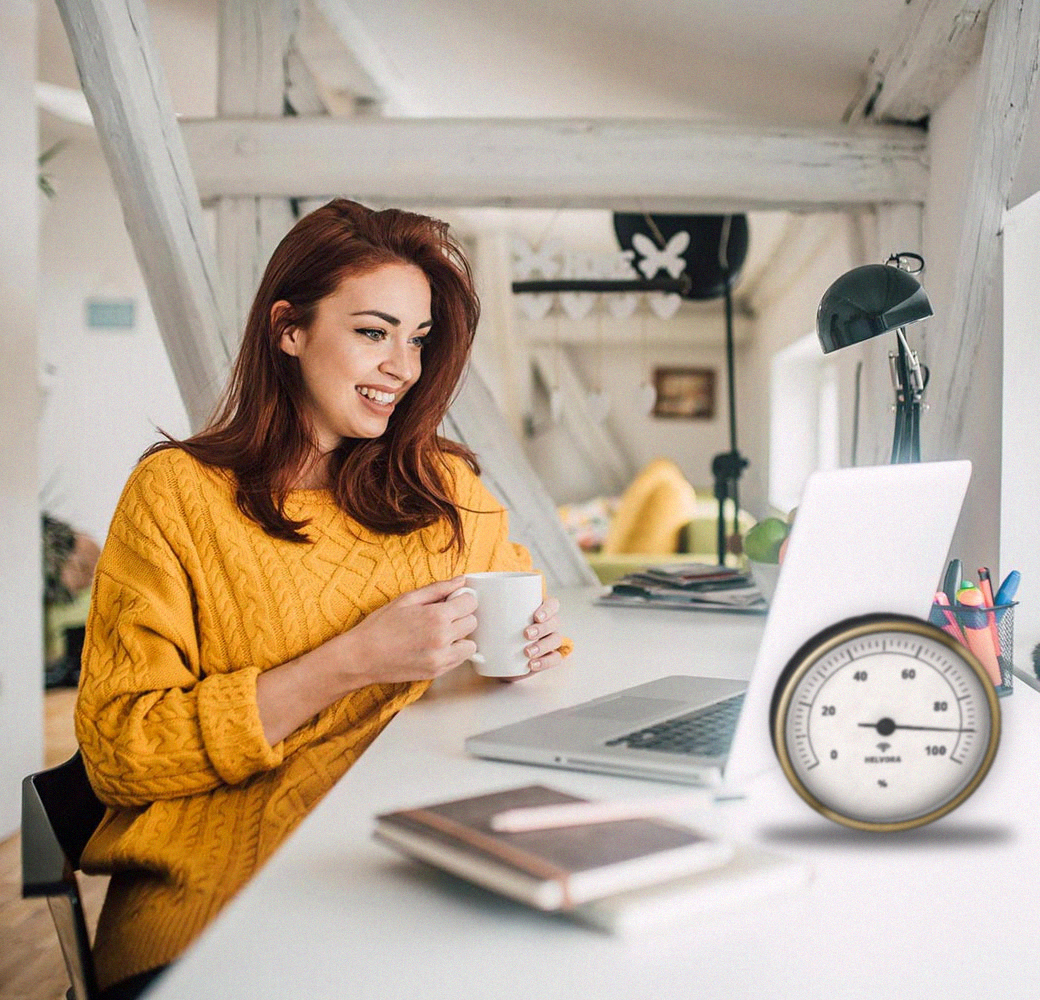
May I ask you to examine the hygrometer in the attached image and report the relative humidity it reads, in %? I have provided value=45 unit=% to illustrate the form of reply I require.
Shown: value=90 unit=%
